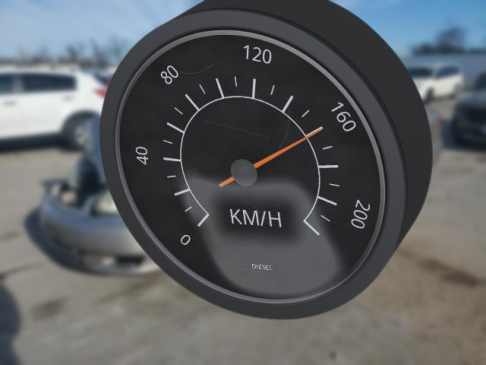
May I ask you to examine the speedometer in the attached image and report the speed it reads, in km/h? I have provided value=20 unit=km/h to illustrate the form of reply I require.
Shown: value=160 unit=km/h
